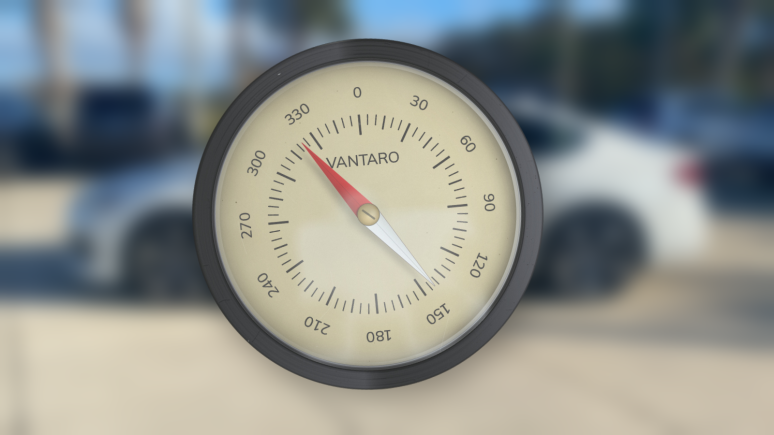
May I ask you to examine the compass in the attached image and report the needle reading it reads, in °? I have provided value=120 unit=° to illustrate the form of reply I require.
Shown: value=322.5 unit=°
